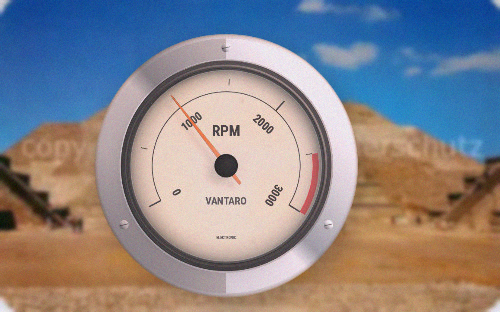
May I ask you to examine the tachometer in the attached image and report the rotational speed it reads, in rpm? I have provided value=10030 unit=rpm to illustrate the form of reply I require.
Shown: value=1000 unit=rpm
